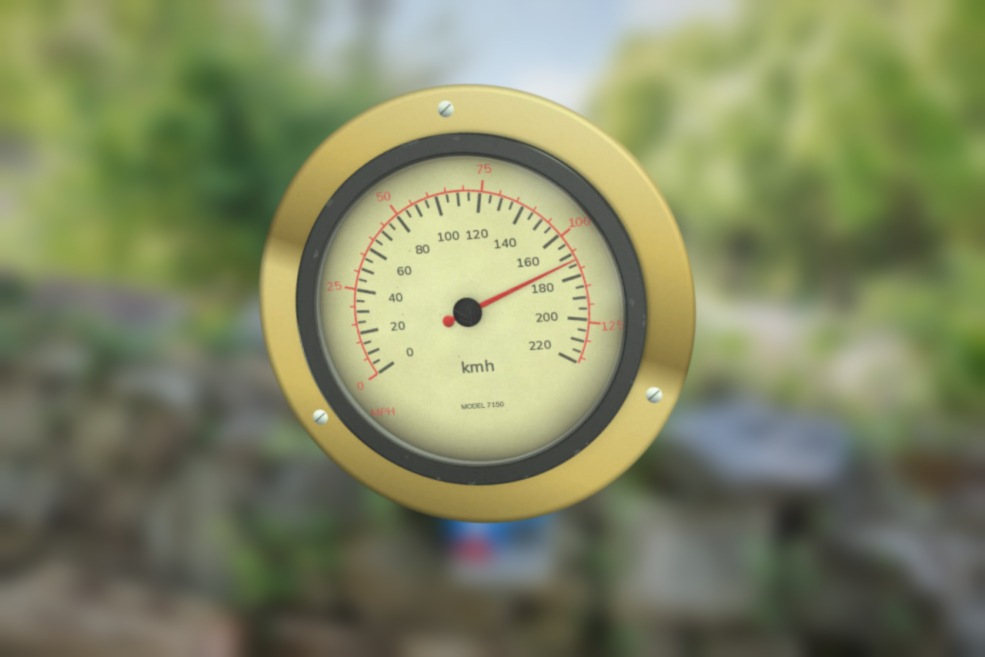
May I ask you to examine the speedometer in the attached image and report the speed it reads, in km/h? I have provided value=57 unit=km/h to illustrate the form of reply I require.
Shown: value=172.5 unit=km/h
